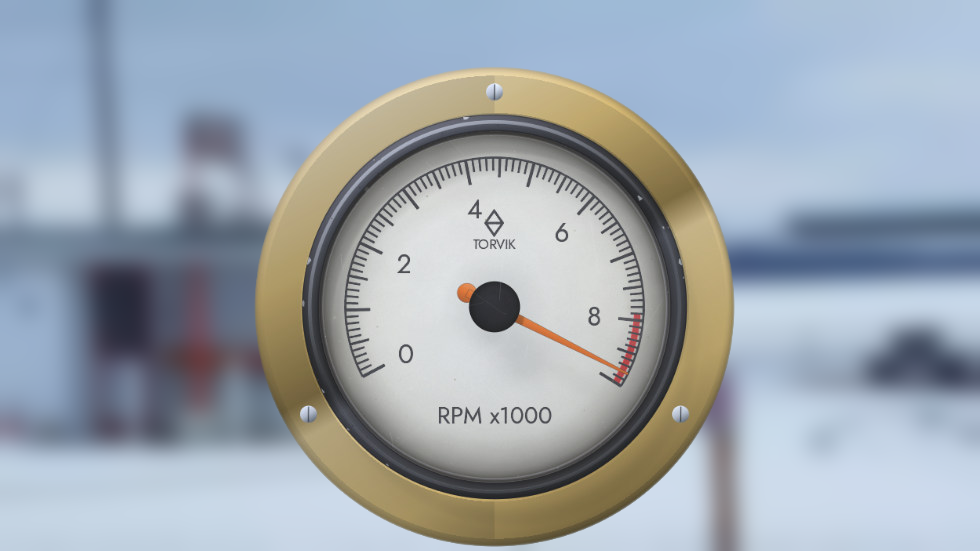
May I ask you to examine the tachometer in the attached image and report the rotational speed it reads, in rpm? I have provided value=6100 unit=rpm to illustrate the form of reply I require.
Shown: value=8800 unit=rpm
